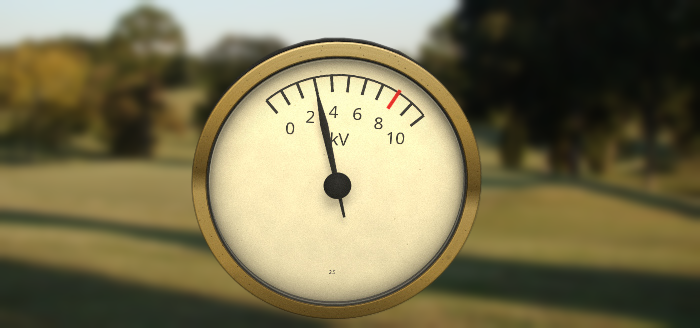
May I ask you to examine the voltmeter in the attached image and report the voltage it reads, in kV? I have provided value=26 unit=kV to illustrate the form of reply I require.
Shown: value=3 unit=kV
